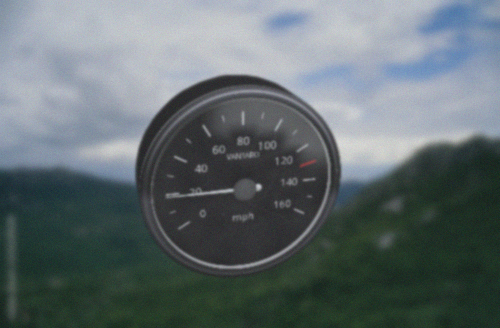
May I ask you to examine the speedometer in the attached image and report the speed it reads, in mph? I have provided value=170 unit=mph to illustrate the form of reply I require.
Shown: value=20 unit=mph
